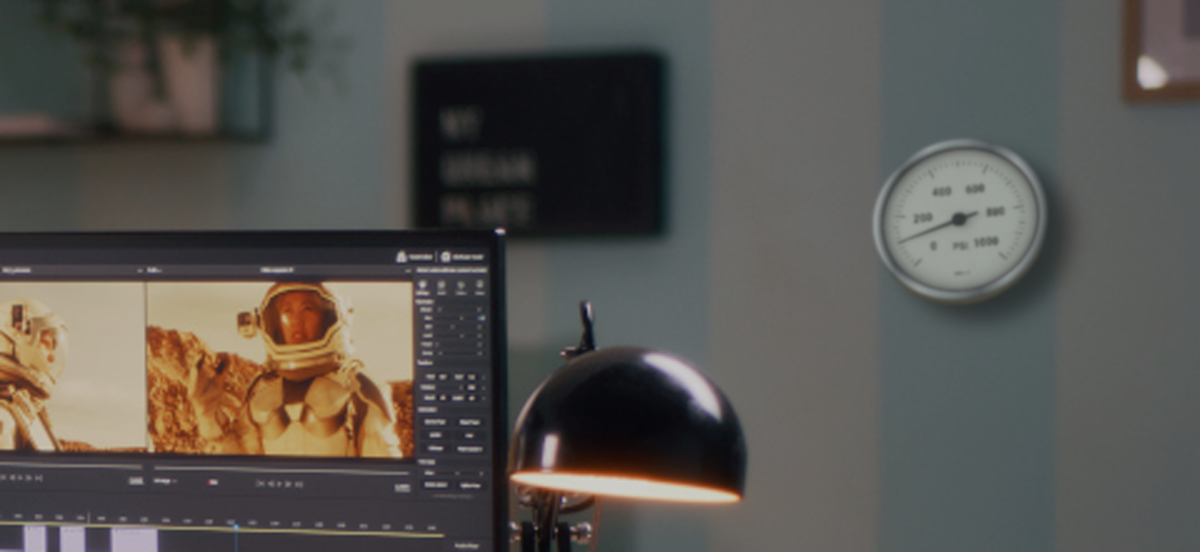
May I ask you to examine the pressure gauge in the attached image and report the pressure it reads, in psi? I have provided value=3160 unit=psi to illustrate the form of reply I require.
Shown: value=100 unit=psi
